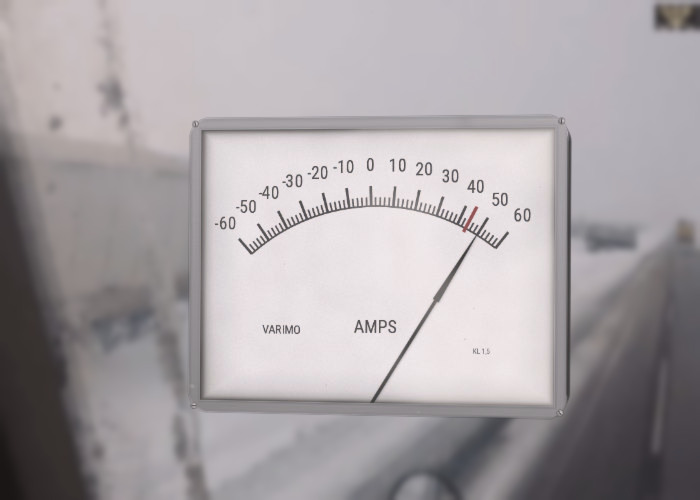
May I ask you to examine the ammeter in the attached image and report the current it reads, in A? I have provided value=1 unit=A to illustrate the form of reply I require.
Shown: value=50 unit=A
